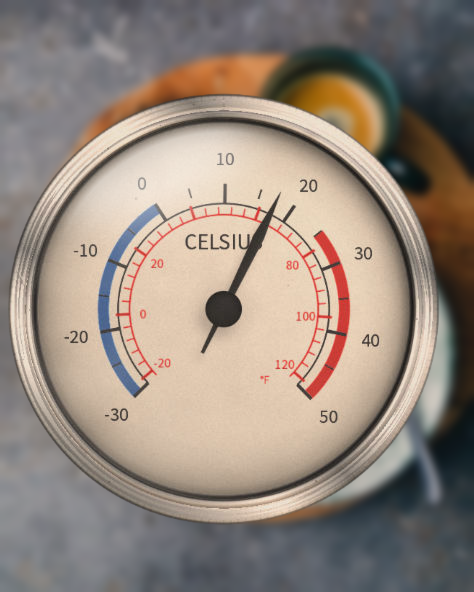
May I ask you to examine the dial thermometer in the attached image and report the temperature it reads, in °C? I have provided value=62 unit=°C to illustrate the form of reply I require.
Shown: value=17.5 unit=°C
